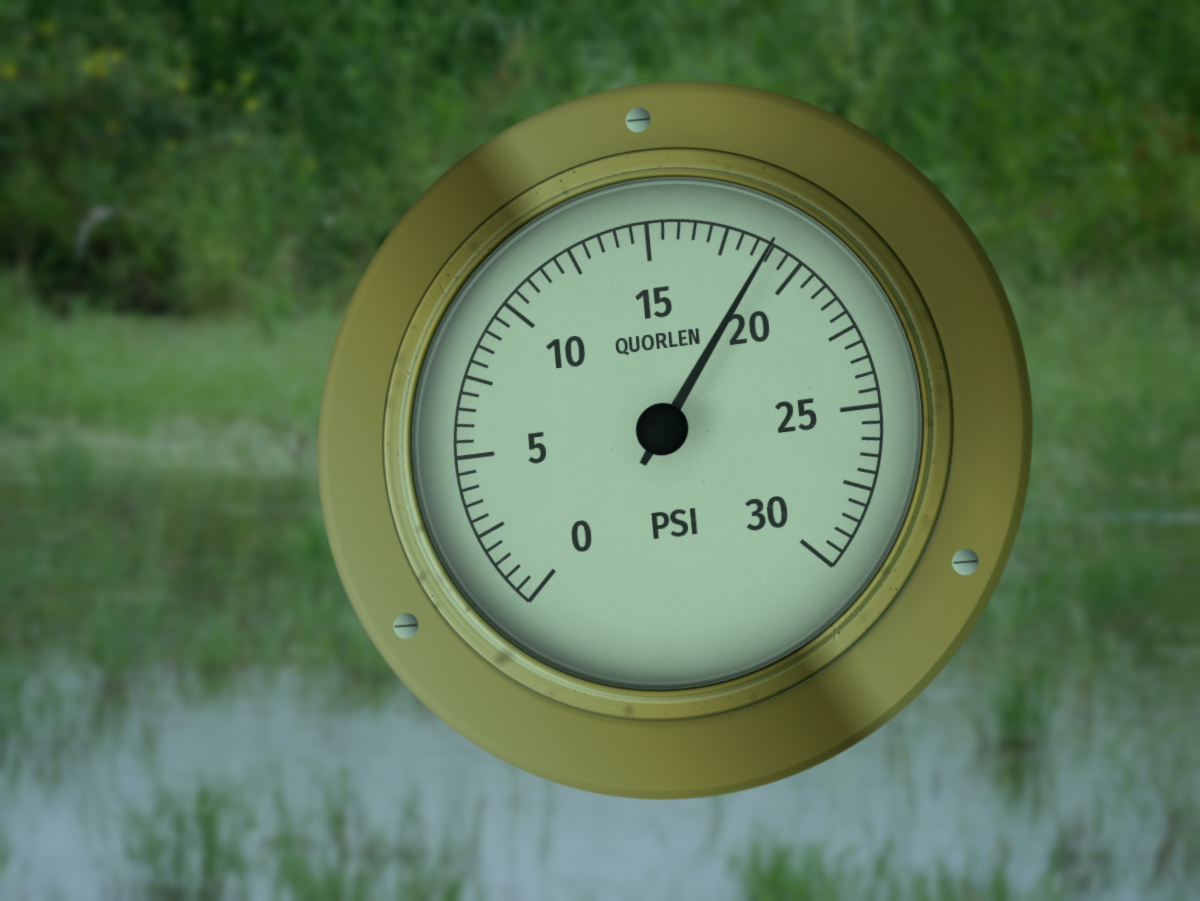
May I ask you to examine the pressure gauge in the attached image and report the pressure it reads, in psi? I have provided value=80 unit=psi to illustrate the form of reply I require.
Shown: value=19 unit=psi
